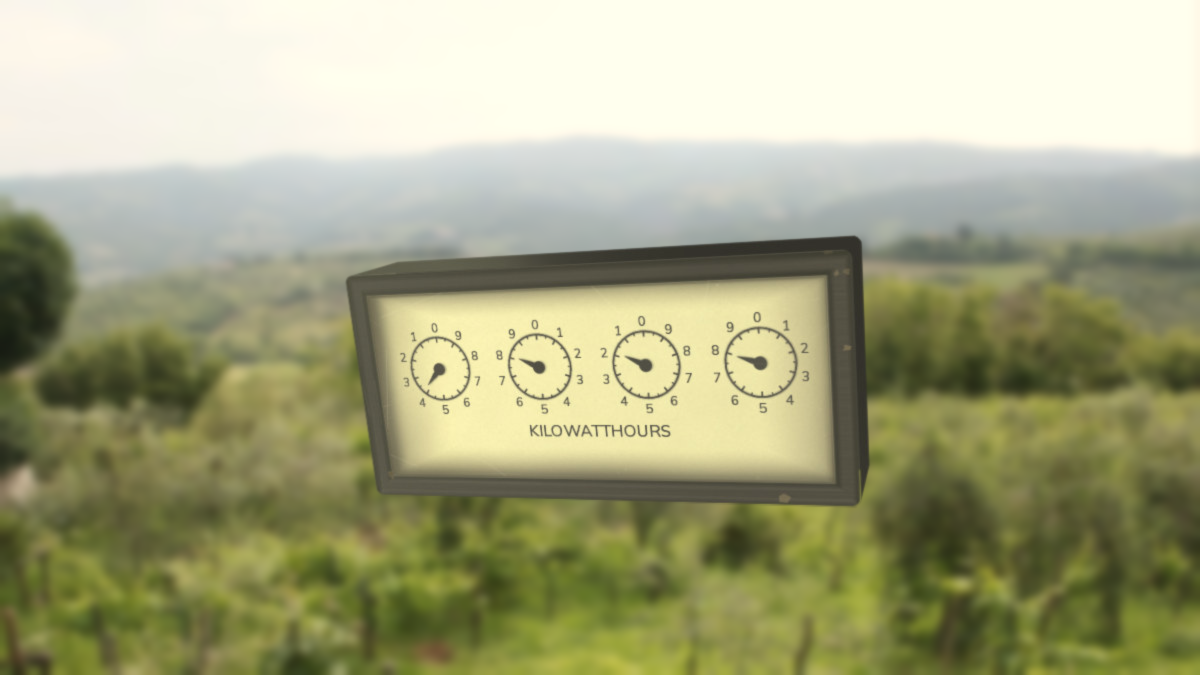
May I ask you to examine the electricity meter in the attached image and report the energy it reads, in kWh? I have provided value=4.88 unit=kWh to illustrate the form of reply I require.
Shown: value=3818 unit=kWh
